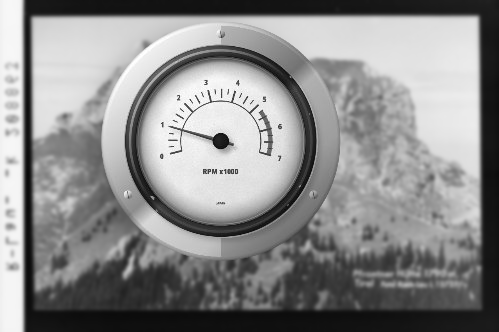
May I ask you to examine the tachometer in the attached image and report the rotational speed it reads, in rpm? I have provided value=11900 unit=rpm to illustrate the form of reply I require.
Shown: value=1000 unit=rpm
